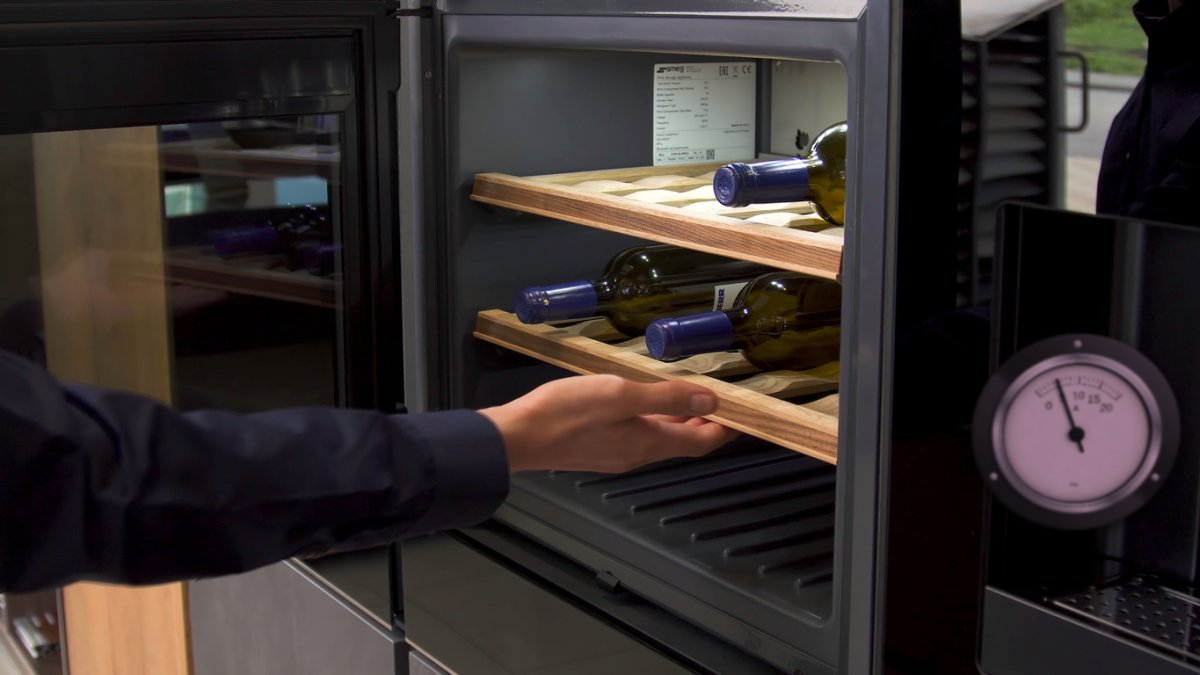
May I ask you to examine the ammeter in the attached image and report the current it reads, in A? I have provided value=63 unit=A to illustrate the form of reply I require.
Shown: value=5 unit=A
